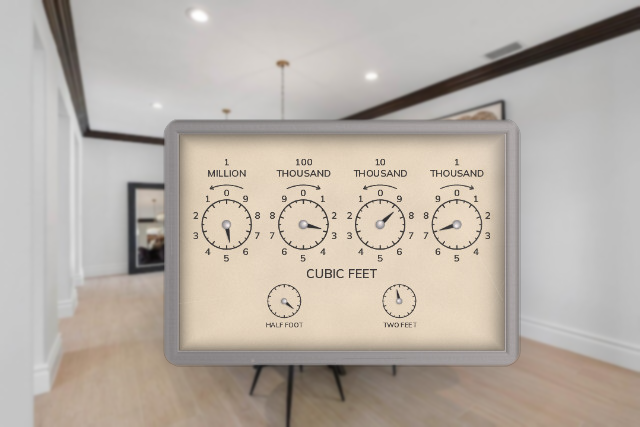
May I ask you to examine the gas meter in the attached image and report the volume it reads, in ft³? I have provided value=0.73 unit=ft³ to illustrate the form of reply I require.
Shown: value=528700 unit=ft³
